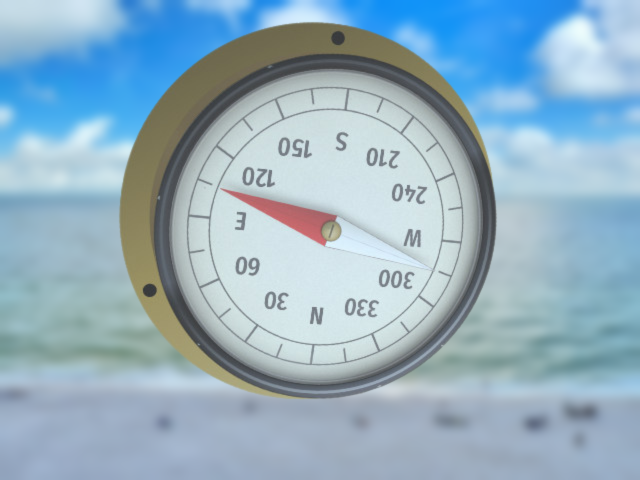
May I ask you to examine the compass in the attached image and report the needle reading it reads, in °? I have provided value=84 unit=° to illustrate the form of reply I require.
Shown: value=105 unit=°
